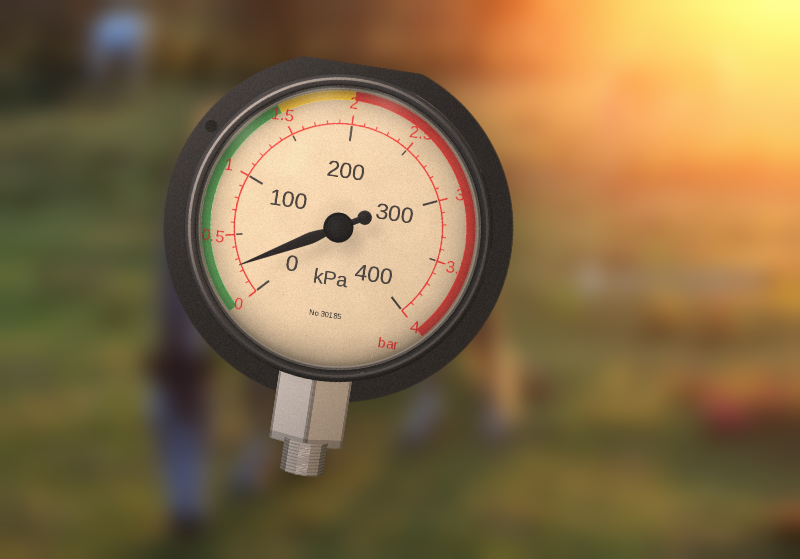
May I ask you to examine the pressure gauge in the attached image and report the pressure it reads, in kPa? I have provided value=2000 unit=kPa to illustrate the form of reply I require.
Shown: value=25 unit=kPa
